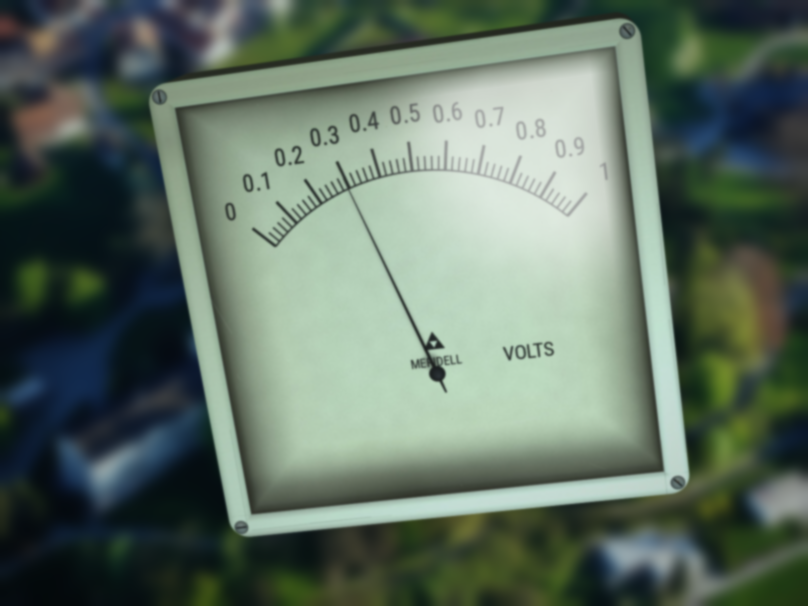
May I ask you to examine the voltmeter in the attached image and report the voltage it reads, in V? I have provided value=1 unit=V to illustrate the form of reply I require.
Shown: value=0.3 unit=V
